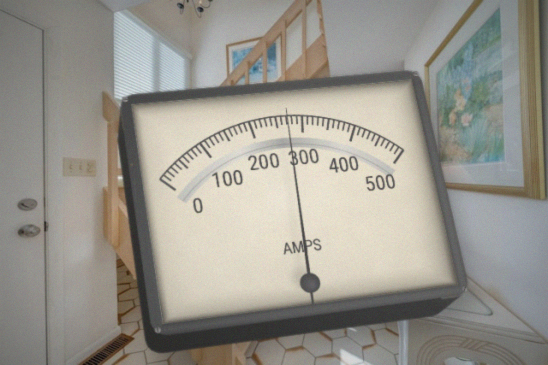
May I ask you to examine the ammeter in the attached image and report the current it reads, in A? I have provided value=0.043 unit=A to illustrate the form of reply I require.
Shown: value=270 unit=A
